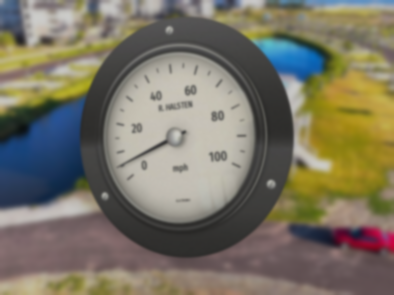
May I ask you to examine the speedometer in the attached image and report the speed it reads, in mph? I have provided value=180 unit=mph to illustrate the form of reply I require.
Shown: value=5 unit=mph
